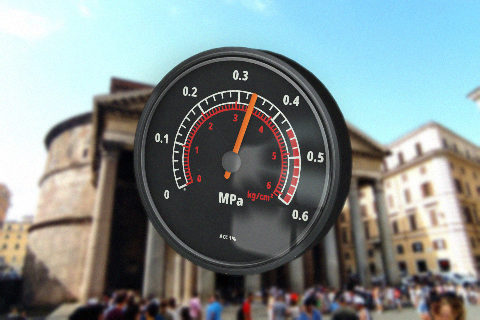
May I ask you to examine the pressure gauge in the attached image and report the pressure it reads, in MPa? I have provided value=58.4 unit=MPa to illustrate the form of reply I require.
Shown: value=0.34 unit=MPa
